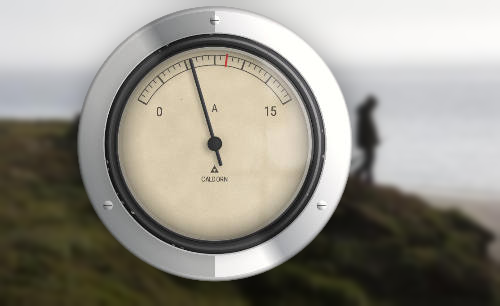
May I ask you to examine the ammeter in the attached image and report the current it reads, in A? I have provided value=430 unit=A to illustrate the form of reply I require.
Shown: value=5.5 unit=A
